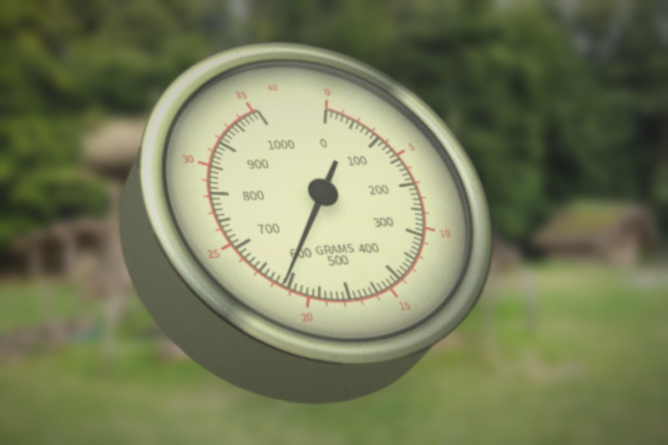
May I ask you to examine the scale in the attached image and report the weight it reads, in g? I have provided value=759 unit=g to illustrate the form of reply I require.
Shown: value=610 unit=g
